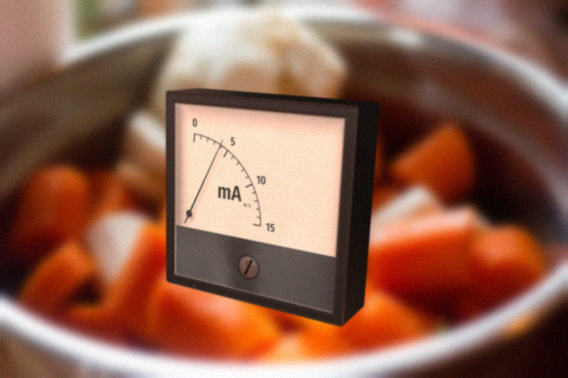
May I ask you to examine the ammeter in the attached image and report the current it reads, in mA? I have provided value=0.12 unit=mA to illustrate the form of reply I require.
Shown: value=4 unit=mA
